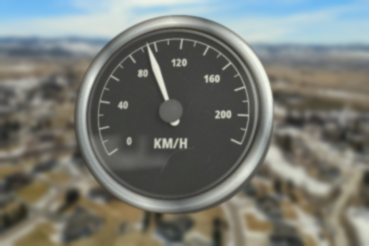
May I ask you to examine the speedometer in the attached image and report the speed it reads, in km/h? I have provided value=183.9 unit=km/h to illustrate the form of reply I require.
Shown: value=95 unit=km/h
